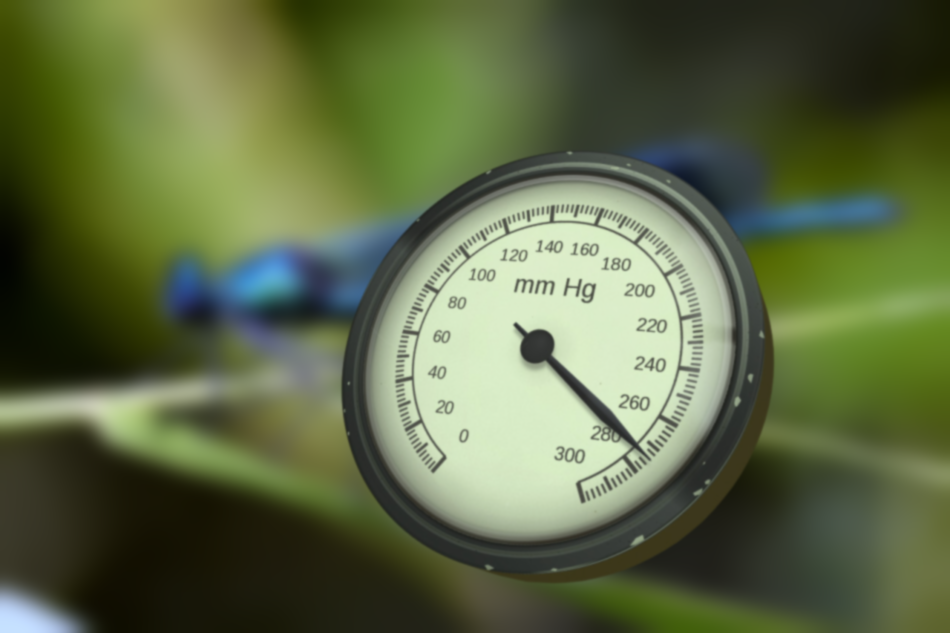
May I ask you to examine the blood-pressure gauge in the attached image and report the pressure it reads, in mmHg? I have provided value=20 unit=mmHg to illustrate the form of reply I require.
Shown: value=274 unit=mmHg
